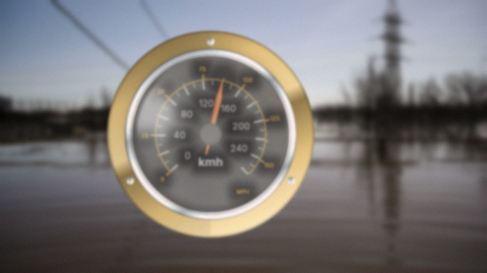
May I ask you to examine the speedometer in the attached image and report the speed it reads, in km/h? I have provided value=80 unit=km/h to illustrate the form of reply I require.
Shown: value=140 unit=km/h
